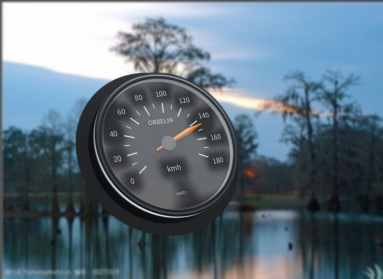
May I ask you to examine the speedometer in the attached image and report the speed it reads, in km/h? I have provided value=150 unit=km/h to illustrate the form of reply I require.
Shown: value=145 unit=km/h
